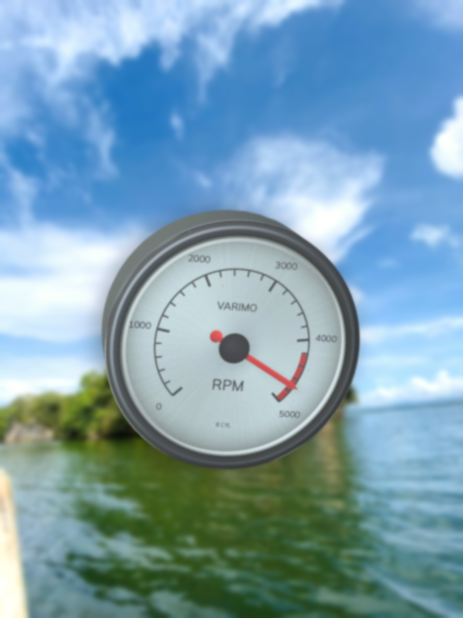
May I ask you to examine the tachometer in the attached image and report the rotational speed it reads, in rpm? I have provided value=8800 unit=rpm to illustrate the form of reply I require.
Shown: value=4700 unit=rpm
